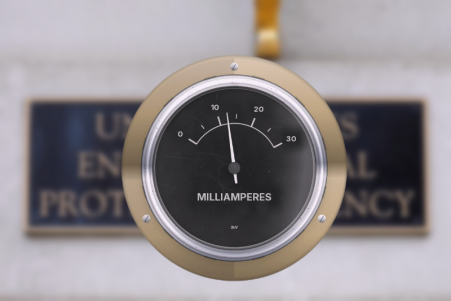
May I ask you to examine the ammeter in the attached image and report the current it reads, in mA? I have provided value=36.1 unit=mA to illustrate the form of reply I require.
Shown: value=12.5 unit=mA
